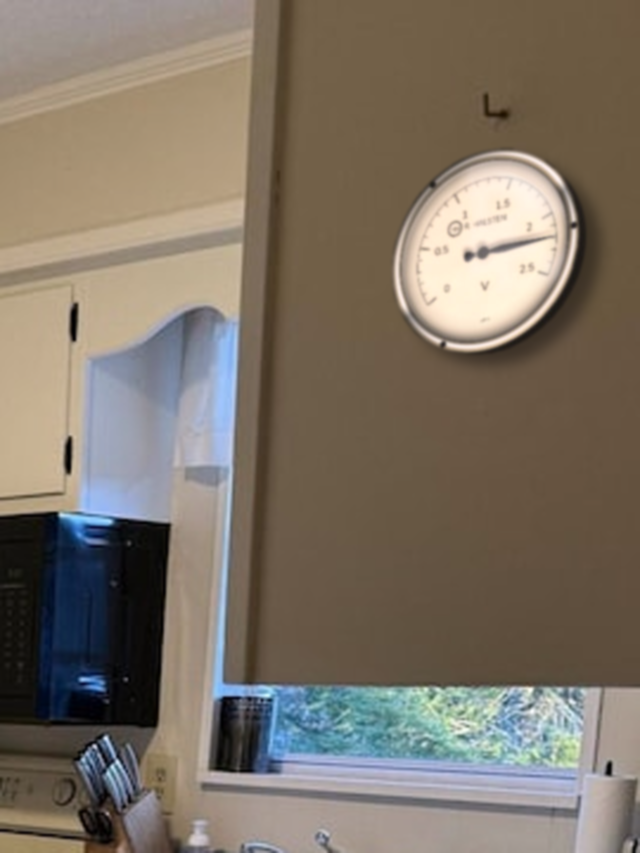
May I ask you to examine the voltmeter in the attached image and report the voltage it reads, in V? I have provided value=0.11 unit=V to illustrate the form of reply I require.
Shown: value=2.2 unit=V
